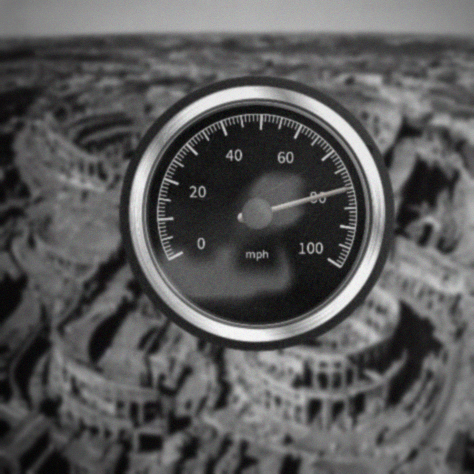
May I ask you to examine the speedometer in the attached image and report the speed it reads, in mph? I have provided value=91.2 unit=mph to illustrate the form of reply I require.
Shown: value=80 unit=mph
